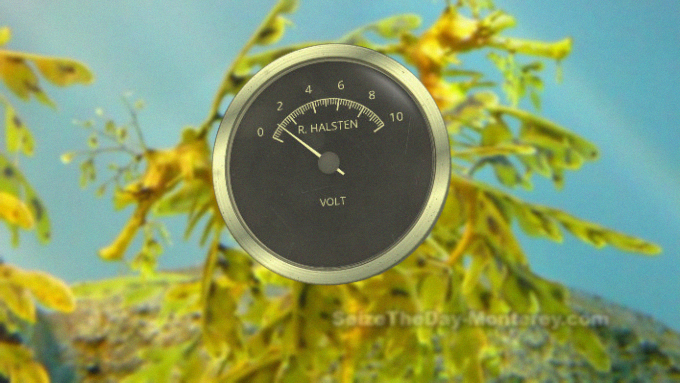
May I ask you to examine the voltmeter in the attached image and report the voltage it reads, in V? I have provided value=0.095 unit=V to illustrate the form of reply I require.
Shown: value=1 unit=V
